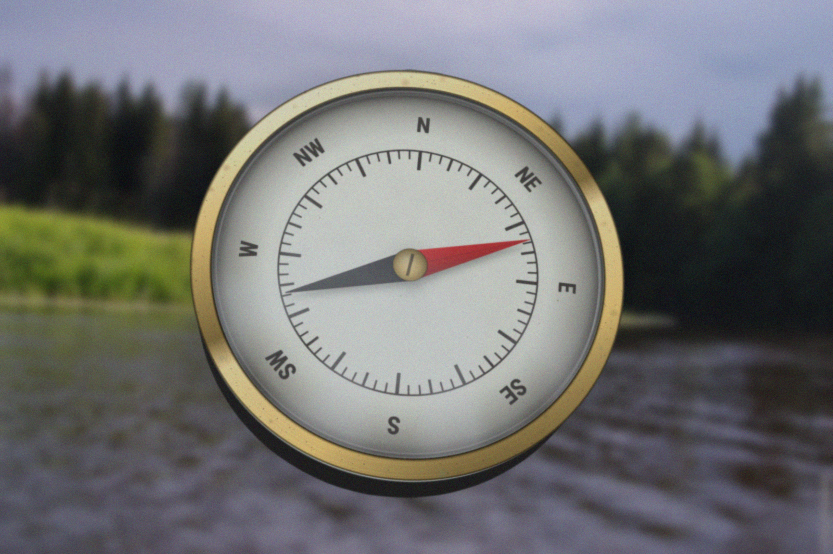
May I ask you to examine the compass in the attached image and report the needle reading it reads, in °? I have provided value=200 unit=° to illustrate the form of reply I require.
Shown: value=70 unit=°
